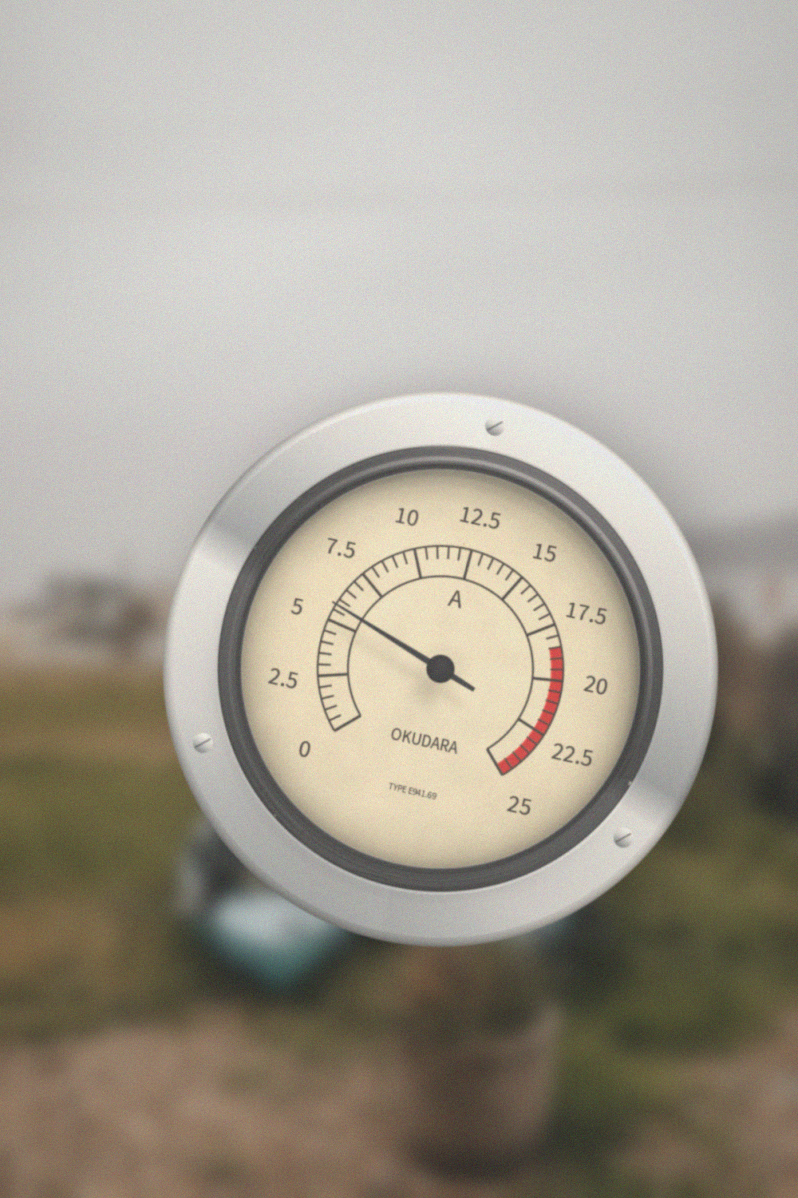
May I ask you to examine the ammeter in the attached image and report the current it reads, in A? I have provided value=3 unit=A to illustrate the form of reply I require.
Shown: value=5.75 unit=A
